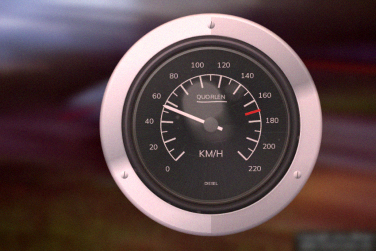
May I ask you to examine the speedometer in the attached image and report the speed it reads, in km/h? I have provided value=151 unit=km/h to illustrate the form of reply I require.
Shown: value=55 unit=km/h
